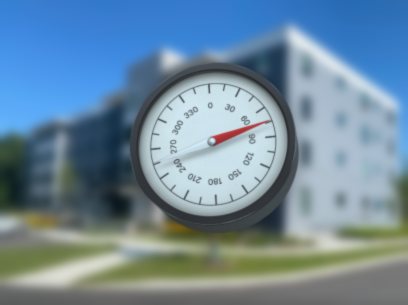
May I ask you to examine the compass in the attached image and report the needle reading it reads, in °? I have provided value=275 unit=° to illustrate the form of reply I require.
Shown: value=75 unit=°
